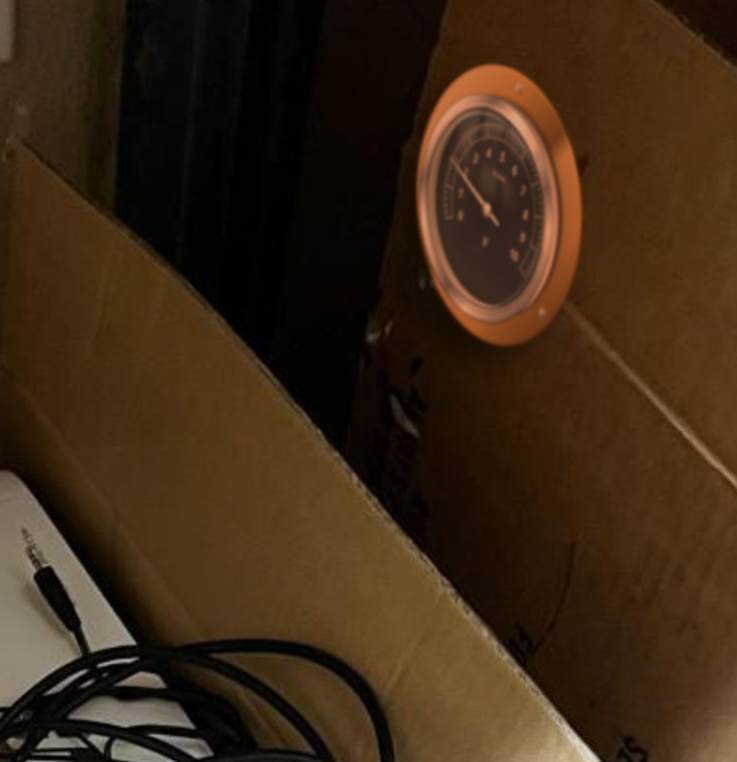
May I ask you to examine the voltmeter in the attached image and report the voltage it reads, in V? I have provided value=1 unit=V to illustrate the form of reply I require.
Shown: value=2 unit=V
